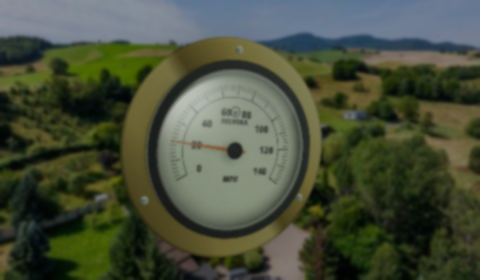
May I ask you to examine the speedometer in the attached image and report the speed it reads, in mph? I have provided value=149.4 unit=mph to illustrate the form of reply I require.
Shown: value=20 unit=mph
